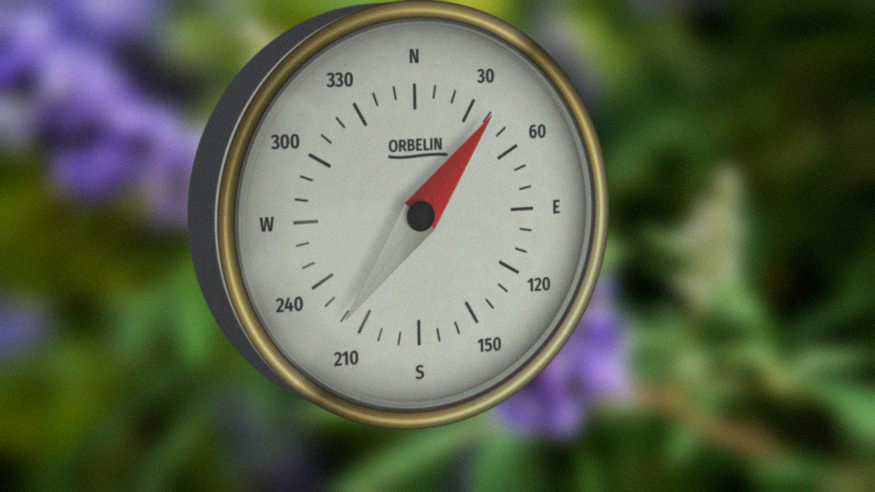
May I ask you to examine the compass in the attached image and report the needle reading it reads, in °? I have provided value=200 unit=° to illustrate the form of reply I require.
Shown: value=40 unit=°
